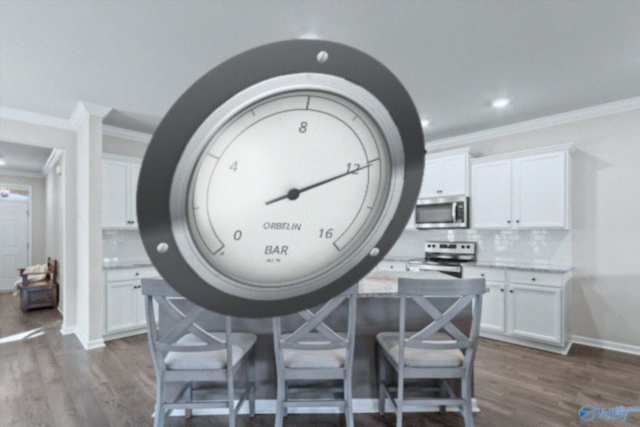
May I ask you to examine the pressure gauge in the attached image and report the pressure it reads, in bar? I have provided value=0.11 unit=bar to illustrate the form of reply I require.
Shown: value=12 unit=bar
